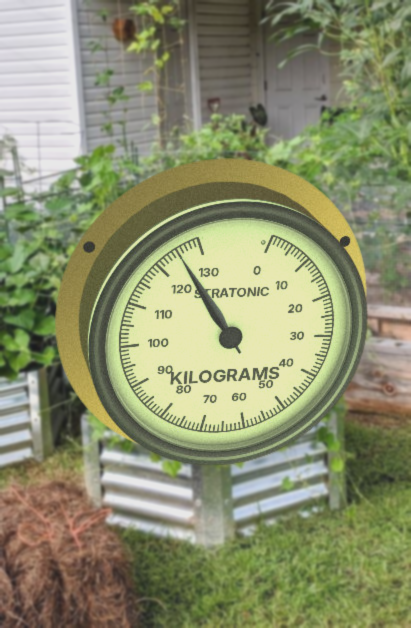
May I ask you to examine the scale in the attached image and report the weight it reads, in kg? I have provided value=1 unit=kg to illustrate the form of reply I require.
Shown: value=125 unit=kg
